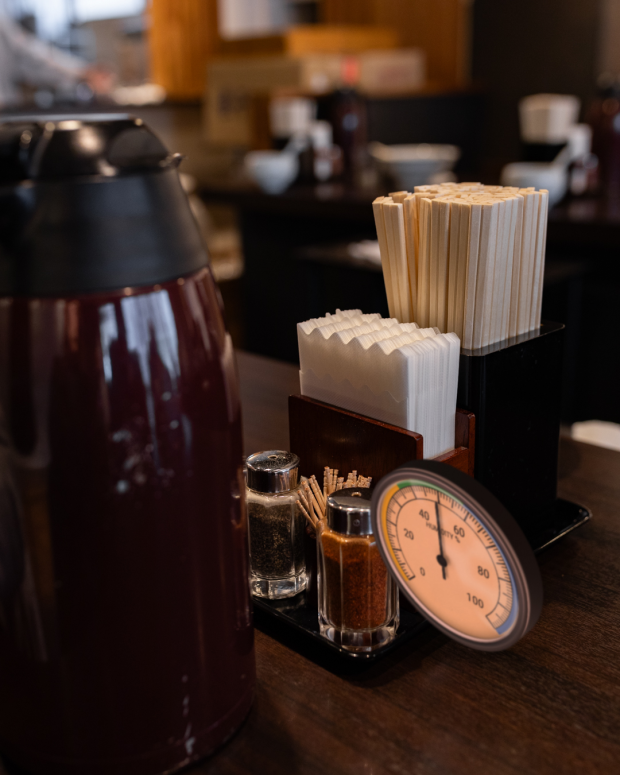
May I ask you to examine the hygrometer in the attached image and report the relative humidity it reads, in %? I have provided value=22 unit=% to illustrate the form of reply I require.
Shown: value=50 unit=%
